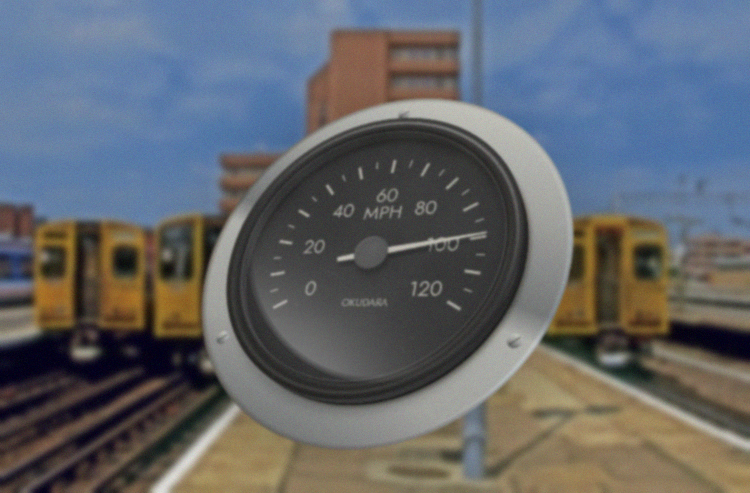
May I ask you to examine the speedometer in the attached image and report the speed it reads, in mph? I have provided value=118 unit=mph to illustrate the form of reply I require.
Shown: value=100 unit=mph
